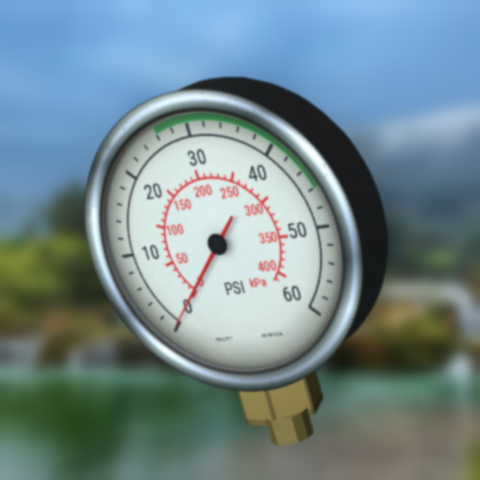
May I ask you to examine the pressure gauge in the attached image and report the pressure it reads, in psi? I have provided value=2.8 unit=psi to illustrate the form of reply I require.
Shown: value=0 unit=psi
